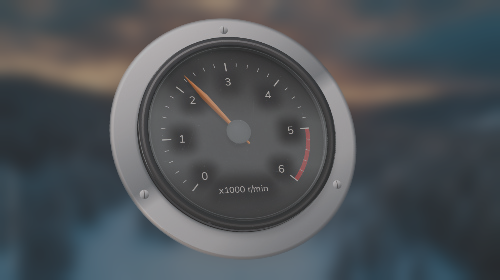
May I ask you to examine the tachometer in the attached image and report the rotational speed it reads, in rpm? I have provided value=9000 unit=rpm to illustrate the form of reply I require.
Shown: value=2200 unit=rpm
